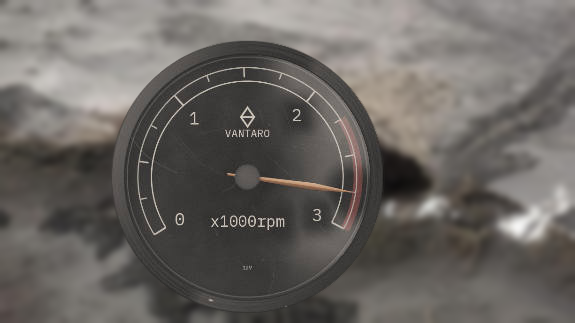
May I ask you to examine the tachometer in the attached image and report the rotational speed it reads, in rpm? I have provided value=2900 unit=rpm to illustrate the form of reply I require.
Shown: value=2750 unit=rpm
